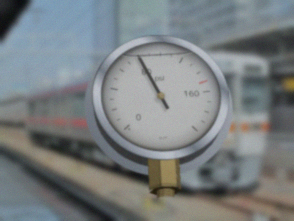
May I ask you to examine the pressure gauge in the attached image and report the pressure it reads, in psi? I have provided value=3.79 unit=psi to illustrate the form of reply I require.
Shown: value=80 unit=psi
